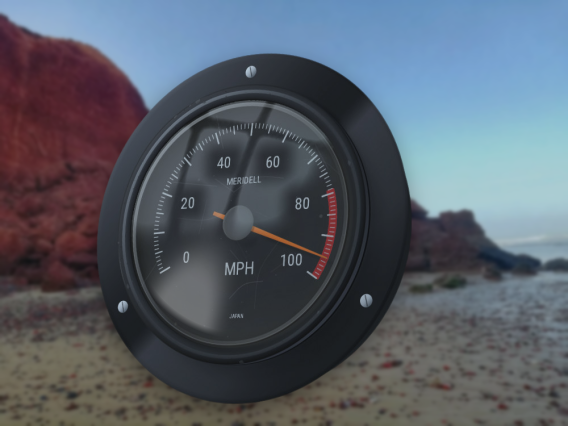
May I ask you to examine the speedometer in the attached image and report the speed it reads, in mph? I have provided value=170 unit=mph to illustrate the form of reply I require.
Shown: value=95 unit=mph
